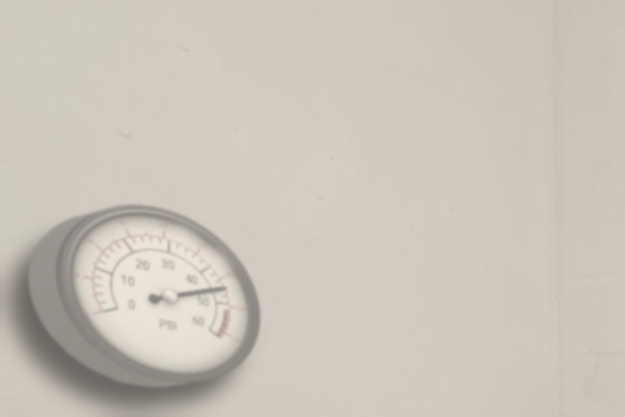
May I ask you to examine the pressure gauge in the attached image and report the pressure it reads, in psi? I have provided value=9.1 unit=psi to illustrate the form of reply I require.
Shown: value=46 unit=psi
